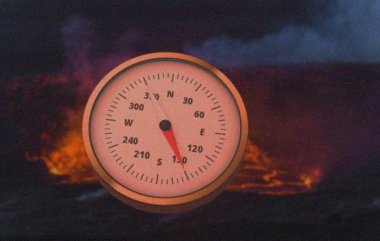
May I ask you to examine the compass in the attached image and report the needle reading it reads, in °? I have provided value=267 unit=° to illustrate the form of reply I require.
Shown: value=150 unit=°
